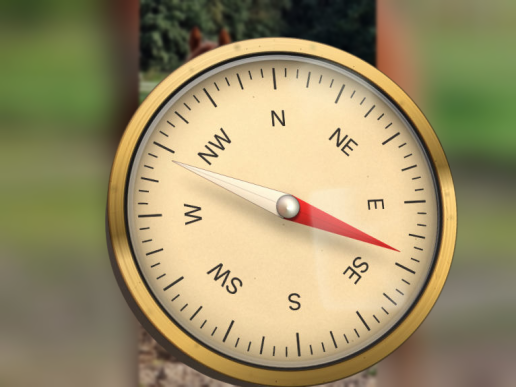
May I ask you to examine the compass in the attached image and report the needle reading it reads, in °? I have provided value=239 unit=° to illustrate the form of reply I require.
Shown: value=115 unit=°
